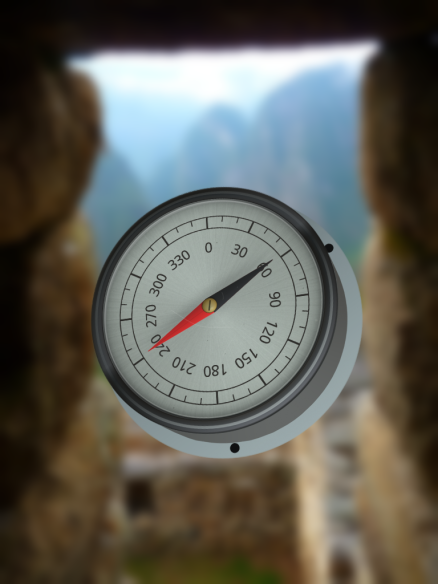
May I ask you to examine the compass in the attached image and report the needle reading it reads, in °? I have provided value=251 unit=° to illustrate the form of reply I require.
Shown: value=240 unit=°
